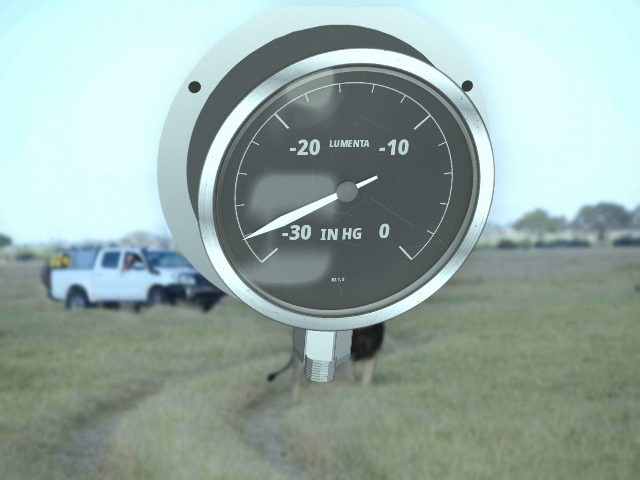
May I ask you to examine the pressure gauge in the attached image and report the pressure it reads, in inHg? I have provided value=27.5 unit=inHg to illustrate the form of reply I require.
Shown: value=-28 unit=inHg
